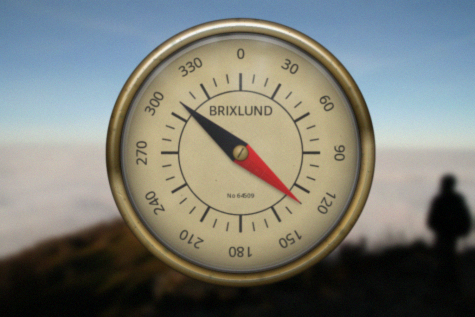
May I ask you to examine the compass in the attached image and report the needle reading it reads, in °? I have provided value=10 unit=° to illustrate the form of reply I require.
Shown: value=130 unit=°
